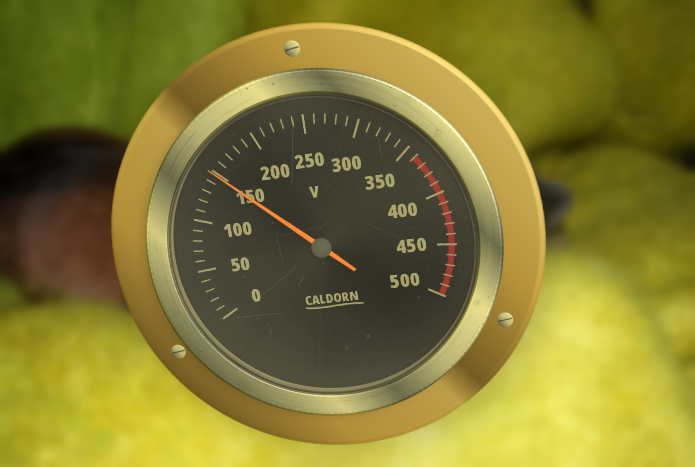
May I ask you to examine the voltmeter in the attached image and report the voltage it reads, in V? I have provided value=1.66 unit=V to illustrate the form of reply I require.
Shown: value=150 unit=V
